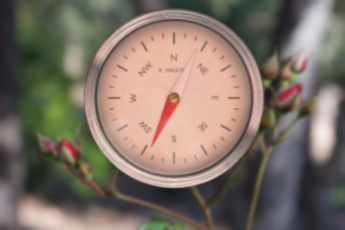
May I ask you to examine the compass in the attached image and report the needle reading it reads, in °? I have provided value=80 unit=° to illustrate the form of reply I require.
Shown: value=205 unit=°
